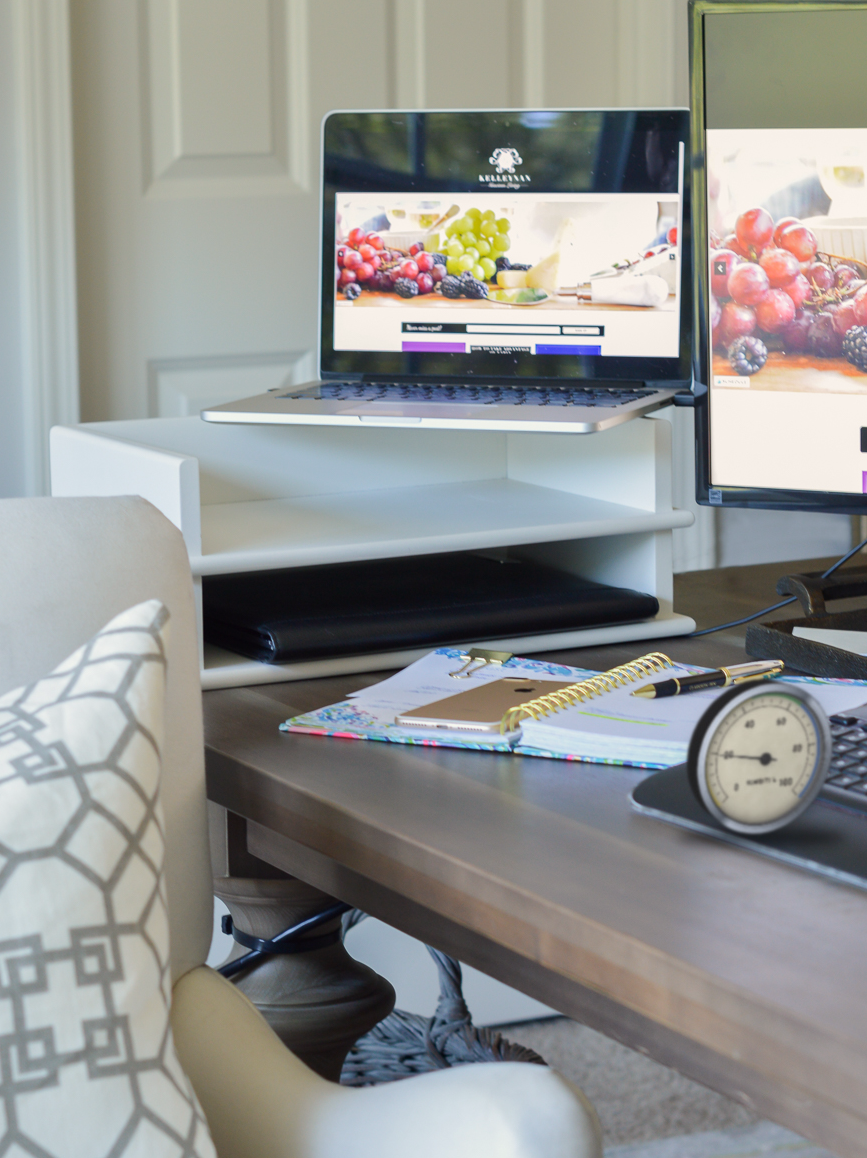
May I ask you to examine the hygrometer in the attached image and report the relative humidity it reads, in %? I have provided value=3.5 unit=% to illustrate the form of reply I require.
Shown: value=20 unit=%
